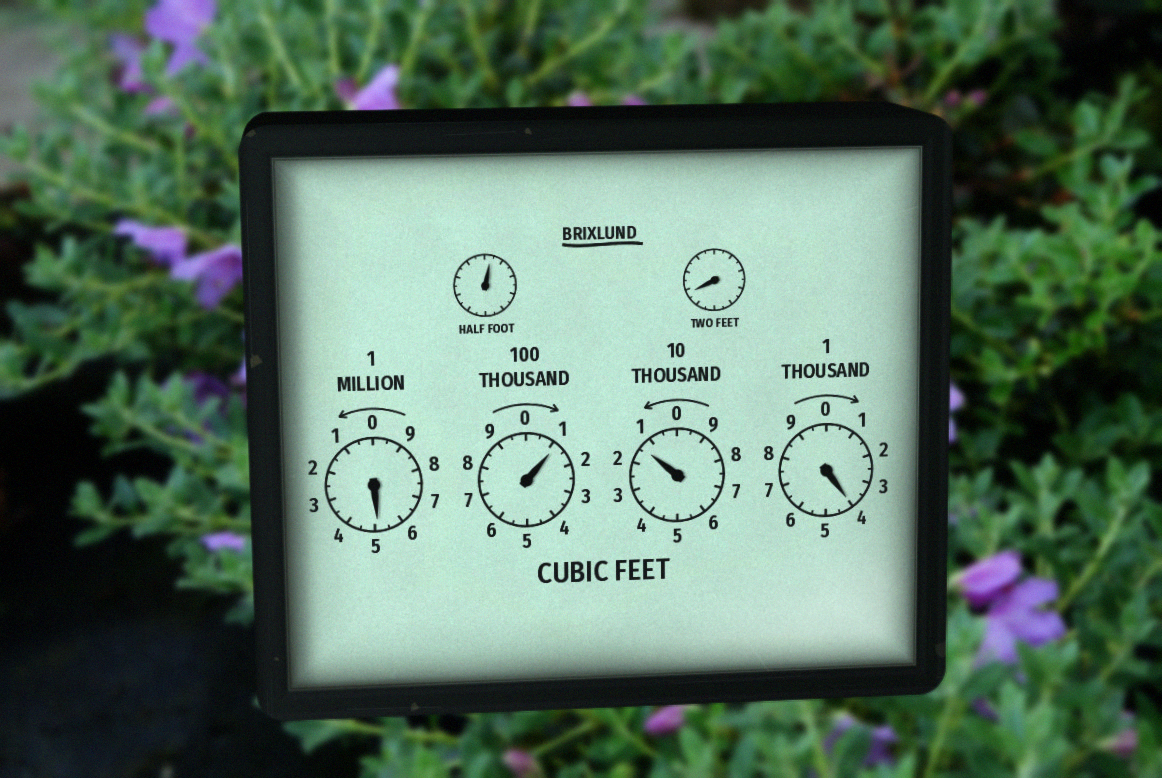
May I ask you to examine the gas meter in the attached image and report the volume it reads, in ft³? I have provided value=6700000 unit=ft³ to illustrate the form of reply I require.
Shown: value=511400 unit=ft³
